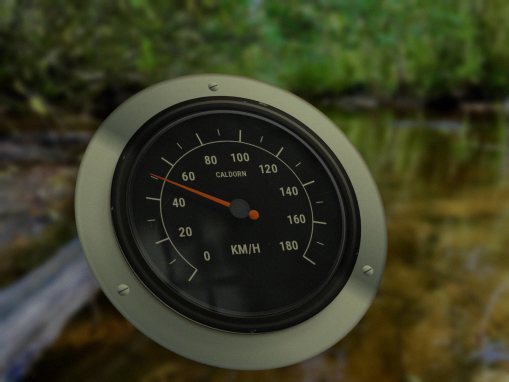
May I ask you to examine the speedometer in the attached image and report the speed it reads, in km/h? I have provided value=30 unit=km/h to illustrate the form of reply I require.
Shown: value=50 unit=km/h
